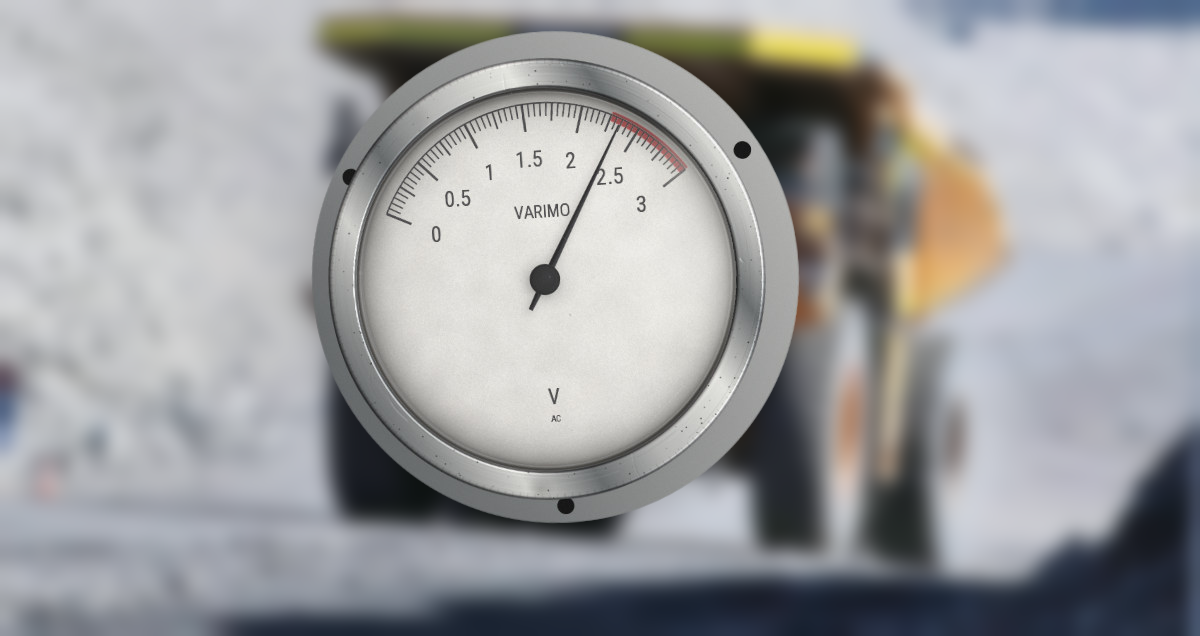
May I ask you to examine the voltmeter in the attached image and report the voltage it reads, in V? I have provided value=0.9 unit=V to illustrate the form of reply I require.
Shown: value=2.35 unit=V
